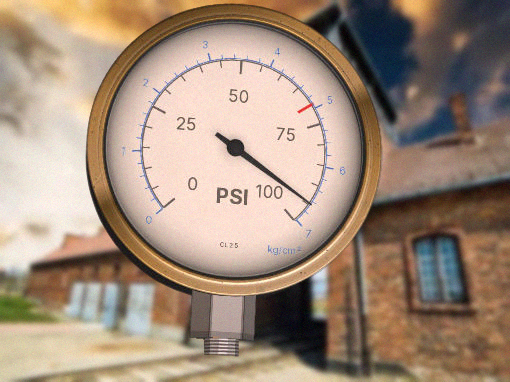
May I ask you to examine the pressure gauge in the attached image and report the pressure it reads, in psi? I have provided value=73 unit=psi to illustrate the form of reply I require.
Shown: value=95 unit=psi
